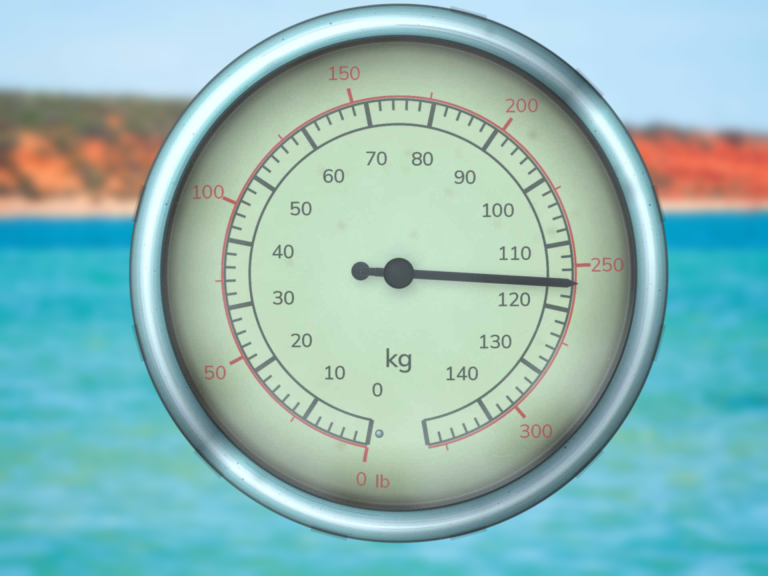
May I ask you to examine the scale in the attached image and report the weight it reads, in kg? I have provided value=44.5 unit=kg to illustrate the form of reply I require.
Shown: value=116 unit=kg
